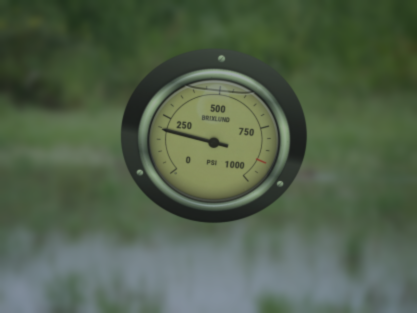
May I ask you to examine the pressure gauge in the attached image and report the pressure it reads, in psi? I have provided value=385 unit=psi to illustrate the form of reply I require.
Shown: value=200 unit=psi
